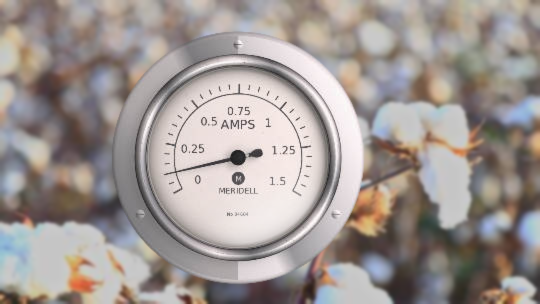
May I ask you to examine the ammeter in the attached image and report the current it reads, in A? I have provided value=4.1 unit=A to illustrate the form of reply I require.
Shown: value=0.1 unit=A
